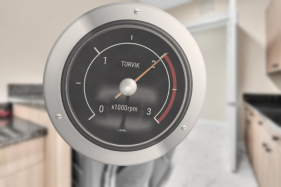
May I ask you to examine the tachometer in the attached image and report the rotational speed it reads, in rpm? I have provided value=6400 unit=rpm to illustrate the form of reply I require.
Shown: value=2000 unit=rpm
